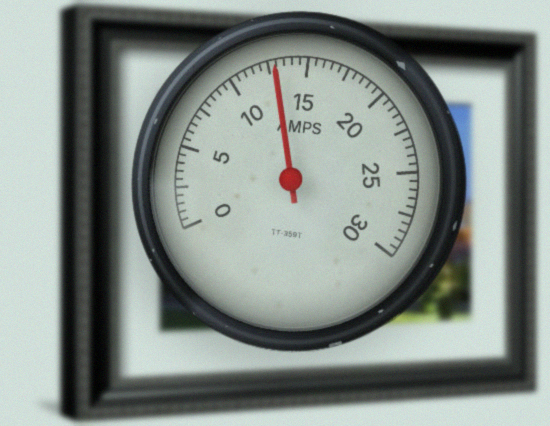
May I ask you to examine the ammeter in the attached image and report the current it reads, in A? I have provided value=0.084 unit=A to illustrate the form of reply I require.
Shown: value=13 unit=A
